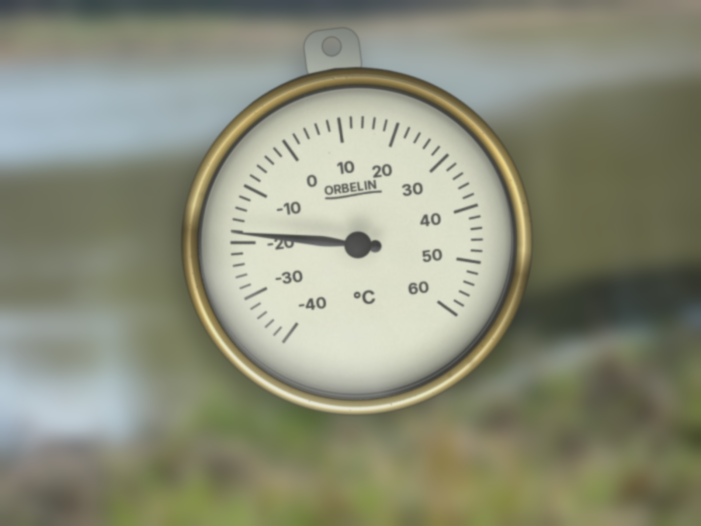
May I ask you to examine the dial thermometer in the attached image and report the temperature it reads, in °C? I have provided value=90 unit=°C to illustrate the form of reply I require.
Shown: value=-18 unit=°C
